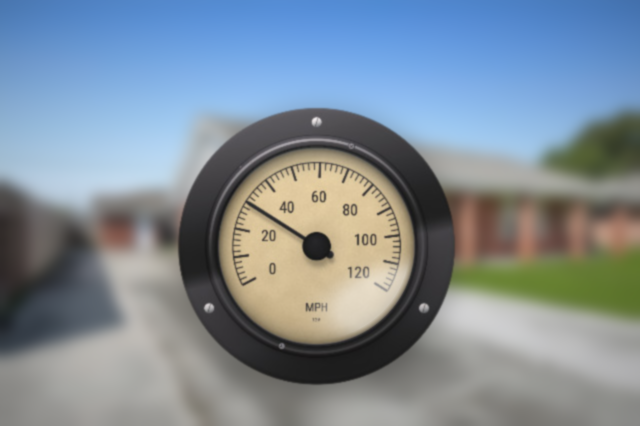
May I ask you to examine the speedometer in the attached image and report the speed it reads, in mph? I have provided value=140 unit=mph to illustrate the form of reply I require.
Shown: value=30 unit=mph
